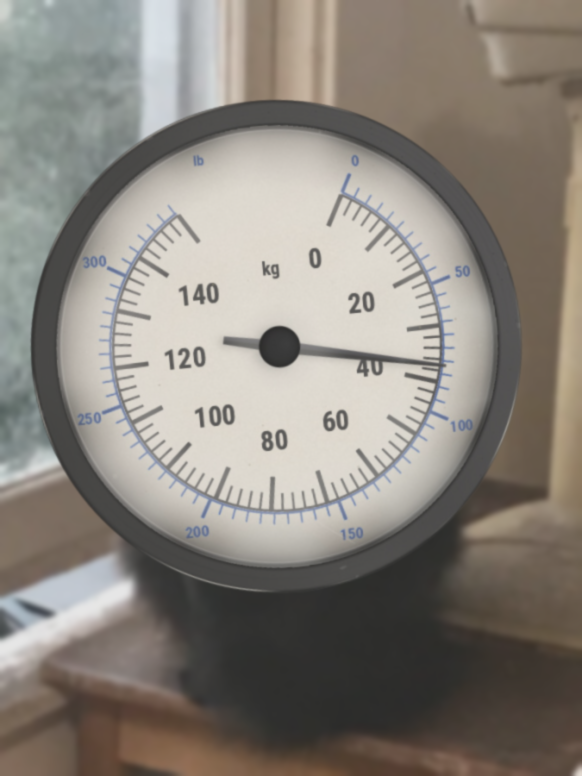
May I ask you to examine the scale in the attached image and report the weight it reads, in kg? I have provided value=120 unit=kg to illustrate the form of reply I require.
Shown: value=37 unit=kg
